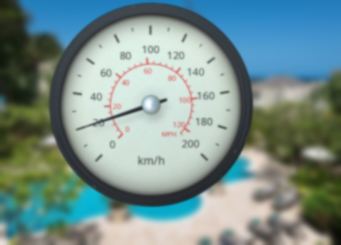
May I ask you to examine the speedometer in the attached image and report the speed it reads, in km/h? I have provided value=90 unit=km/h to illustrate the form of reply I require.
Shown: value=20 unit=km/h
